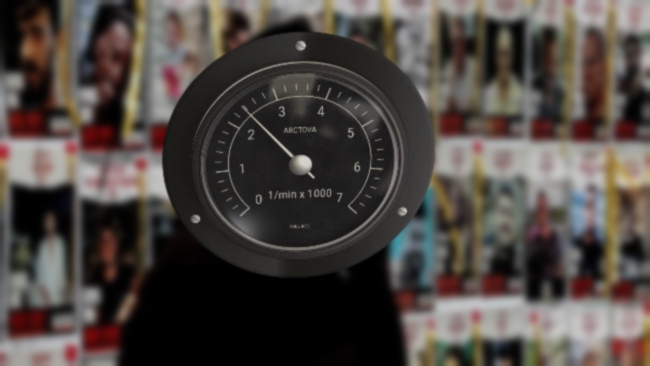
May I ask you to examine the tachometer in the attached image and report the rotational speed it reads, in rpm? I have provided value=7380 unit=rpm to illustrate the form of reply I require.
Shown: value=2400 unit=rpm
